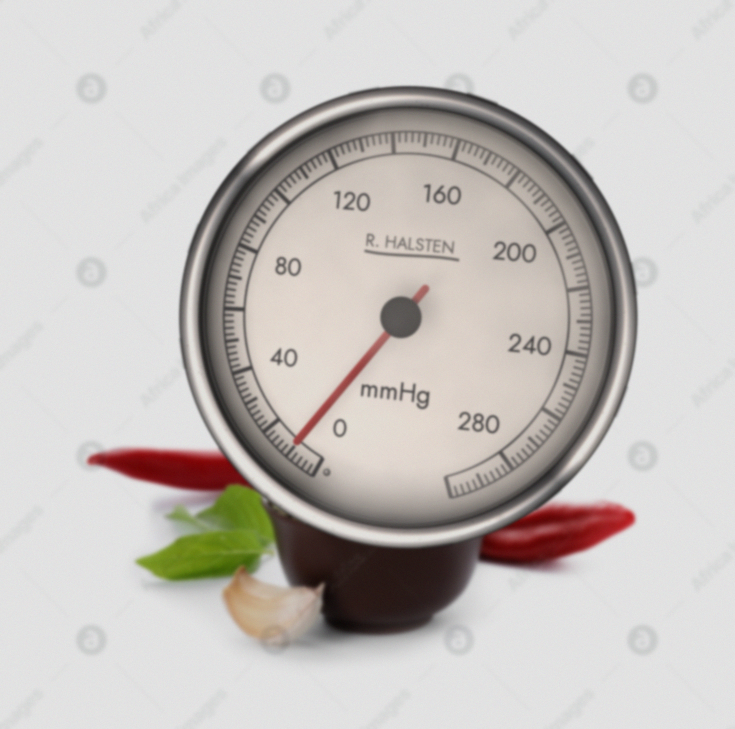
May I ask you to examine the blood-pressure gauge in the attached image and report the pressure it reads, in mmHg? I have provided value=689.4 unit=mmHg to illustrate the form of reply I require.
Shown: value=10 unit=mmHg
